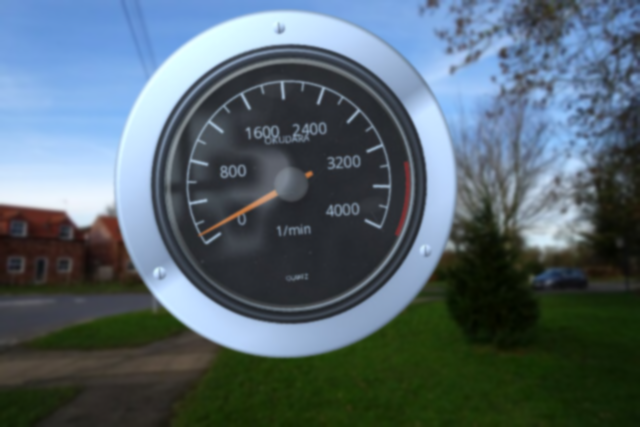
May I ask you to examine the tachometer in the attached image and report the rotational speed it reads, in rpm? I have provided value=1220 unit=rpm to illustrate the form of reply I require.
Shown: value=100 unit=rpm
